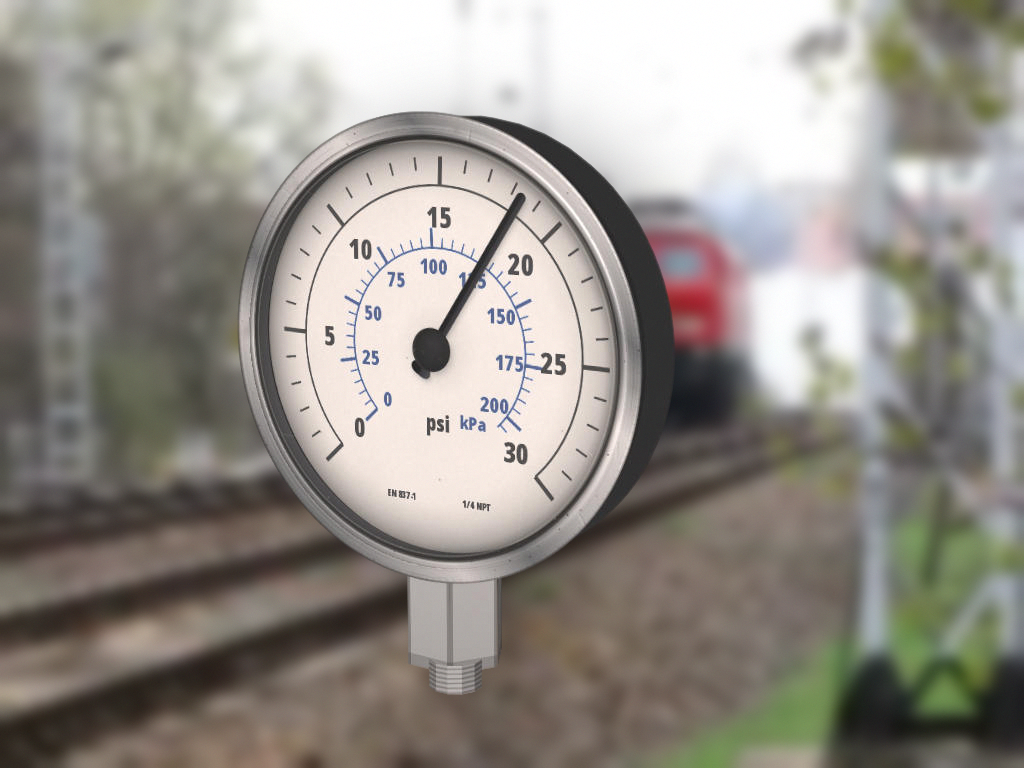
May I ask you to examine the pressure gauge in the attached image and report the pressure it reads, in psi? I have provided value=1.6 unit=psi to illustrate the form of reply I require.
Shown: value=18.5 unit=psi
